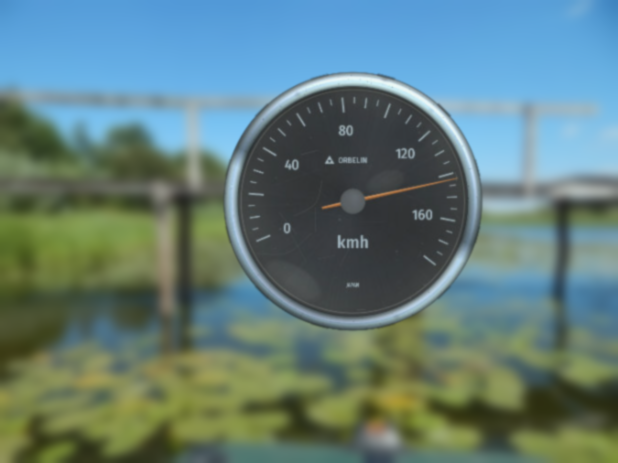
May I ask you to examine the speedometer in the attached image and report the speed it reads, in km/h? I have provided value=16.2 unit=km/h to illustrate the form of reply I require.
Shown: value=142.5 unit=km/h
